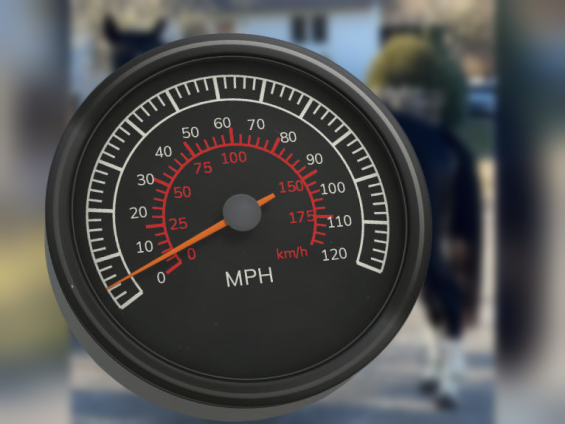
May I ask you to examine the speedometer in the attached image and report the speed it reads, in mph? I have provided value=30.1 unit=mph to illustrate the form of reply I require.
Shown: value=4 unit=mph
